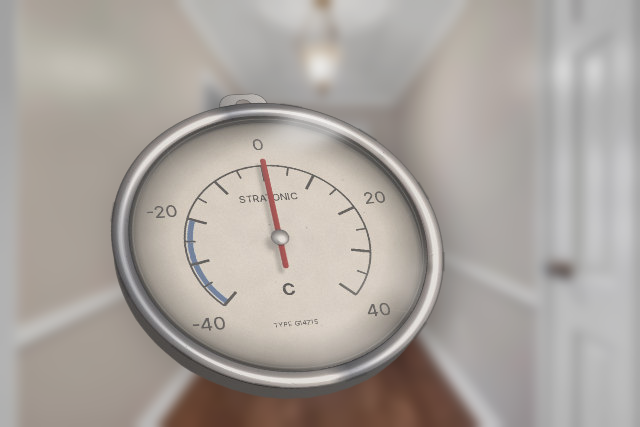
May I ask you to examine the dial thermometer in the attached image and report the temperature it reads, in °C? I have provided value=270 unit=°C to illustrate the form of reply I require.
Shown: value=0 unit=°C
